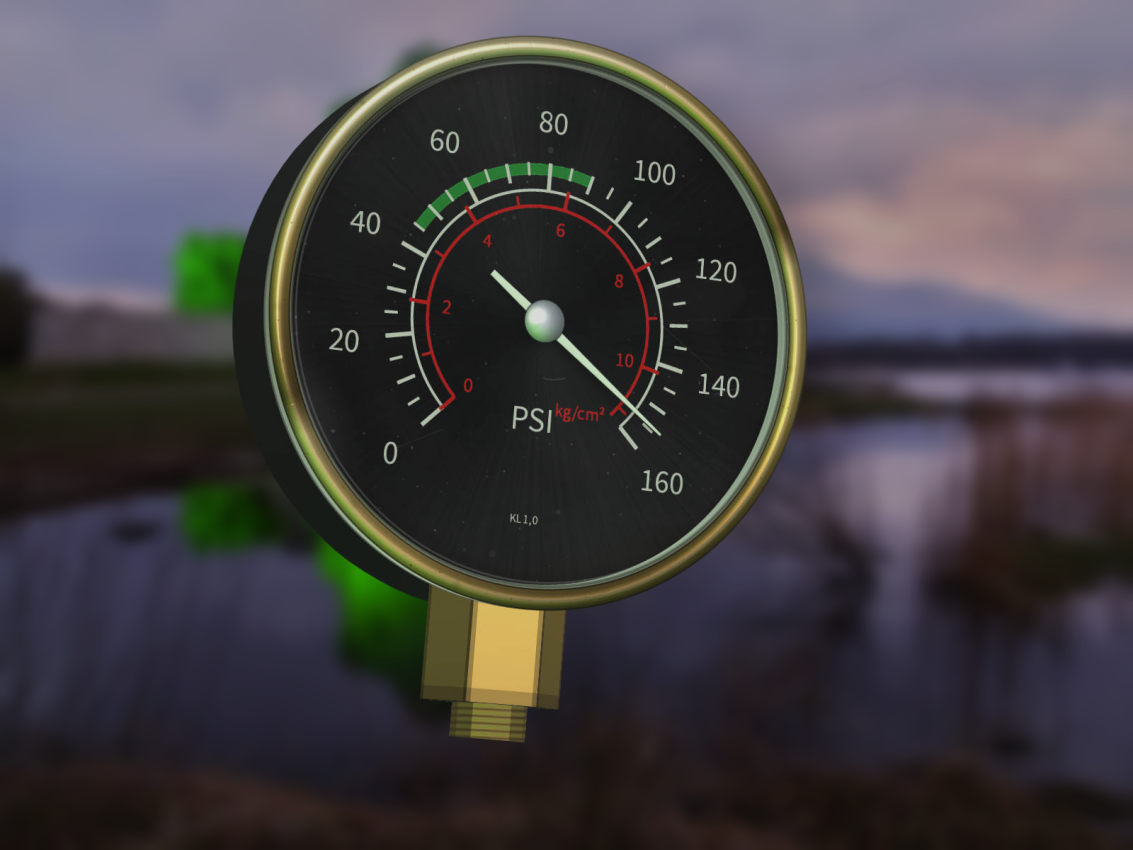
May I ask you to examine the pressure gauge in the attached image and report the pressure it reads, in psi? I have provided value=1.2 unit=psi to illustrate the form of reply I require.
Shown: value=155 unit=psi
